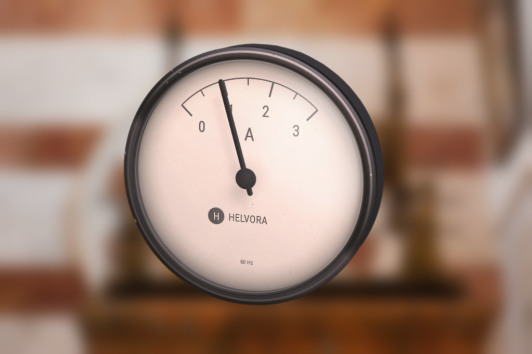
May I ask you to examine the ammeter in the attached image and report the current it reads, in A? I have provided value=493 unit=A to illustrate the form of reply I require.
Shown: value=1 unit=A
